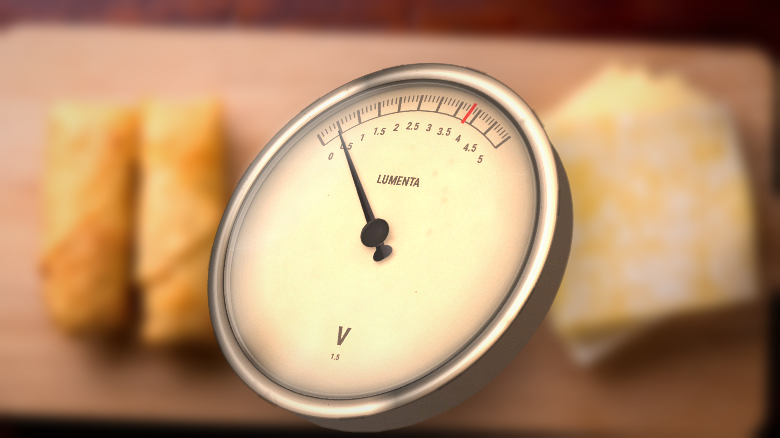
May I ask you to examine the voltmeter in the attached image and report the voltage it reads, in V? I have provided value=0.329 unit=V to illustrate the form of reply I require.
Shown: value=0.5 unit=V
